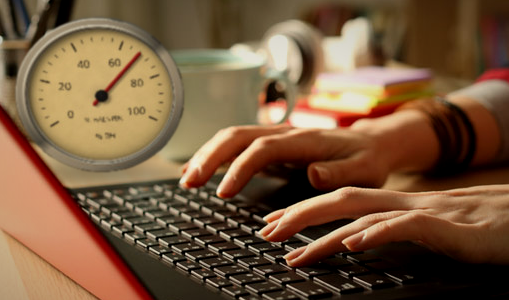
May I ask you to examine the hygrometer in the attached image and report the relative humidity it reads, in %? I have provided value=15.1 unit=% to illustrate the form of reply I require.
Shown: value=68 unit=%
